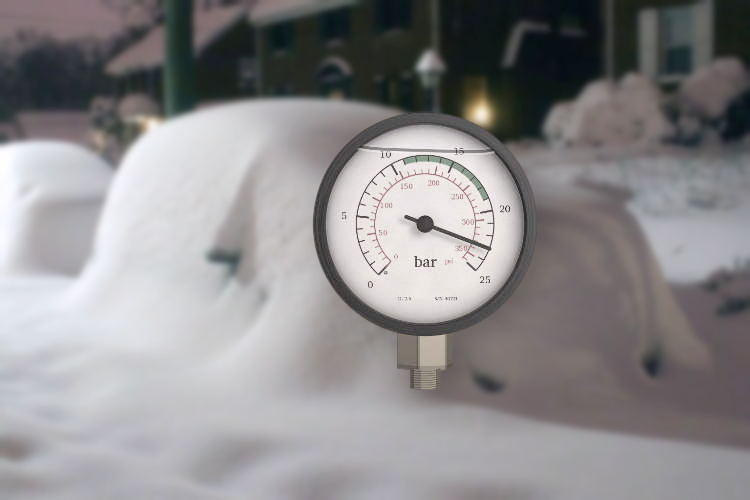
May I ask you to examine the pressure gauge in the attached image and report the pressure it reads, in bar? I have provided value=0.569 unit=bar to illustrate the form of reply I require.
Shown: value=23 unit=bar
